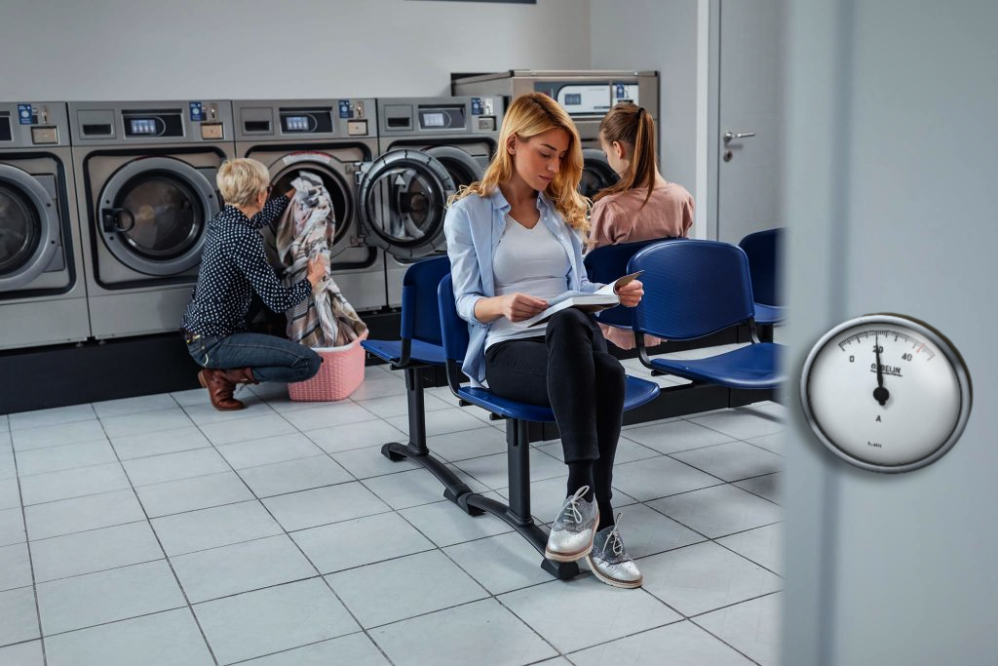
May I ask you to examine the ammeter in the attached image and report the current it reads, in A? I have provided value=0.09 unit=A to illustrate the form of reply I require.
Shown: value=20 unit=A
